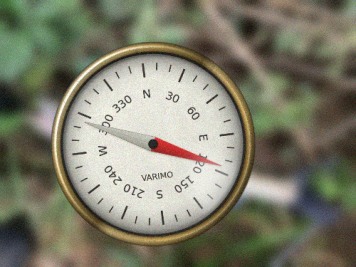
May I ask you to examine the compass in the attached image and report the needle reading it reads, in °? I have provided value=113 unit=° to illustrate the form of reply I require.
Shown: value=115 unit=°
